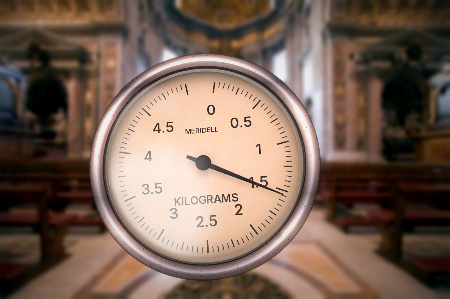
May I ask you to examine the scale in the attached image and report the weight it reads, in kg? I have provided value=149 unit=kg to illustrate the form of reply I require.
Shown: value=1.55 unit=kg
